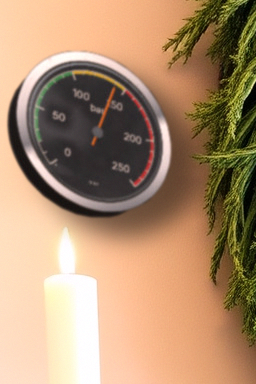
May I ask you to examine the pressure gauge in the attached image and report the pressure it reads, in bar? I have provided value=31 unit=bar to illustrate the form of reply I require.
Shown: value=140 unit=bar
